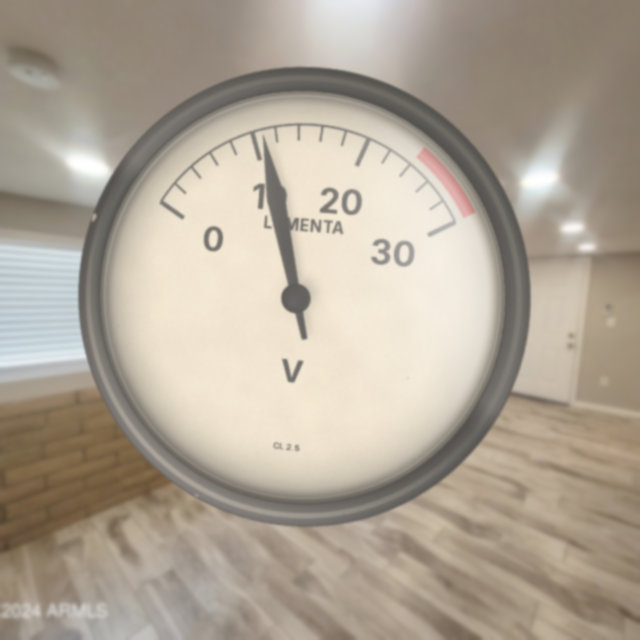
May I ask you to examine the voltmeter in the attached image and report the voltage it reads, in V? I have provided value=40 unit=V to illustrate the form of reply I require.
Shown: value=11 unit=V
